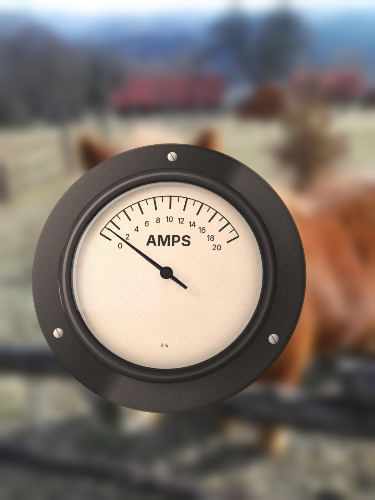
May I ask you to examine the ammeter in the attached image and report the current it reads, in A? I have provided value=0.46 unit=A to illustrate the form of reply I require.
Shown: value=1 unit=A
